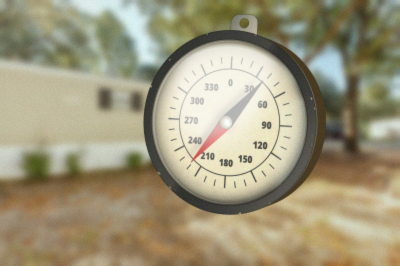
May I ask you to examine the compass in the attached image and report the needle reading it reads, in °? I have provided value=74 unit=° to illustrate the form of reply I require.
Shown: value=220 unit=°
